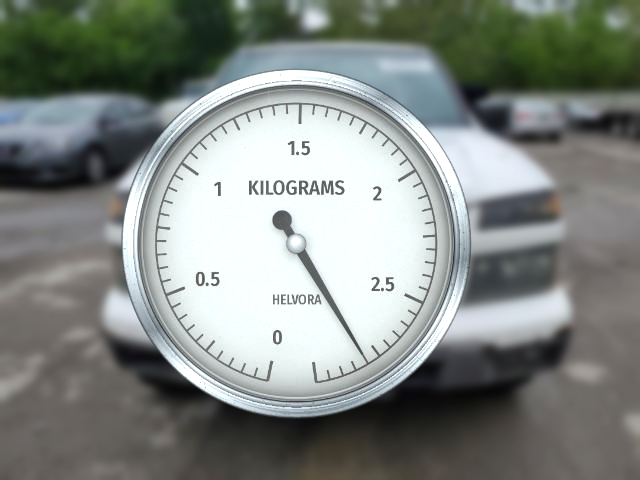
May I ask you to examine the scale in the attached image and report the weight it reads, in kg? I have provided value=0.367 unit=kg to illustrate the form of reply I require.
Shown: value=2.8 unit=kg
